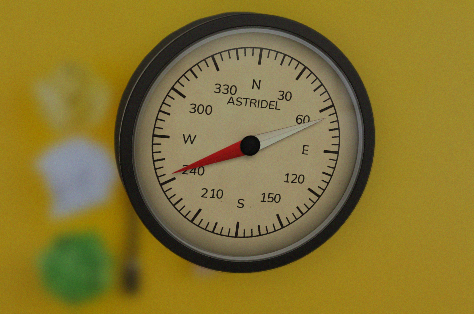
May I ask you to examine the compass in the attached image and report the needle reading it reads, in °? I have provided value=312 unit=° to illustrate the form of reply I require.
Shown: value=245 unit=°
